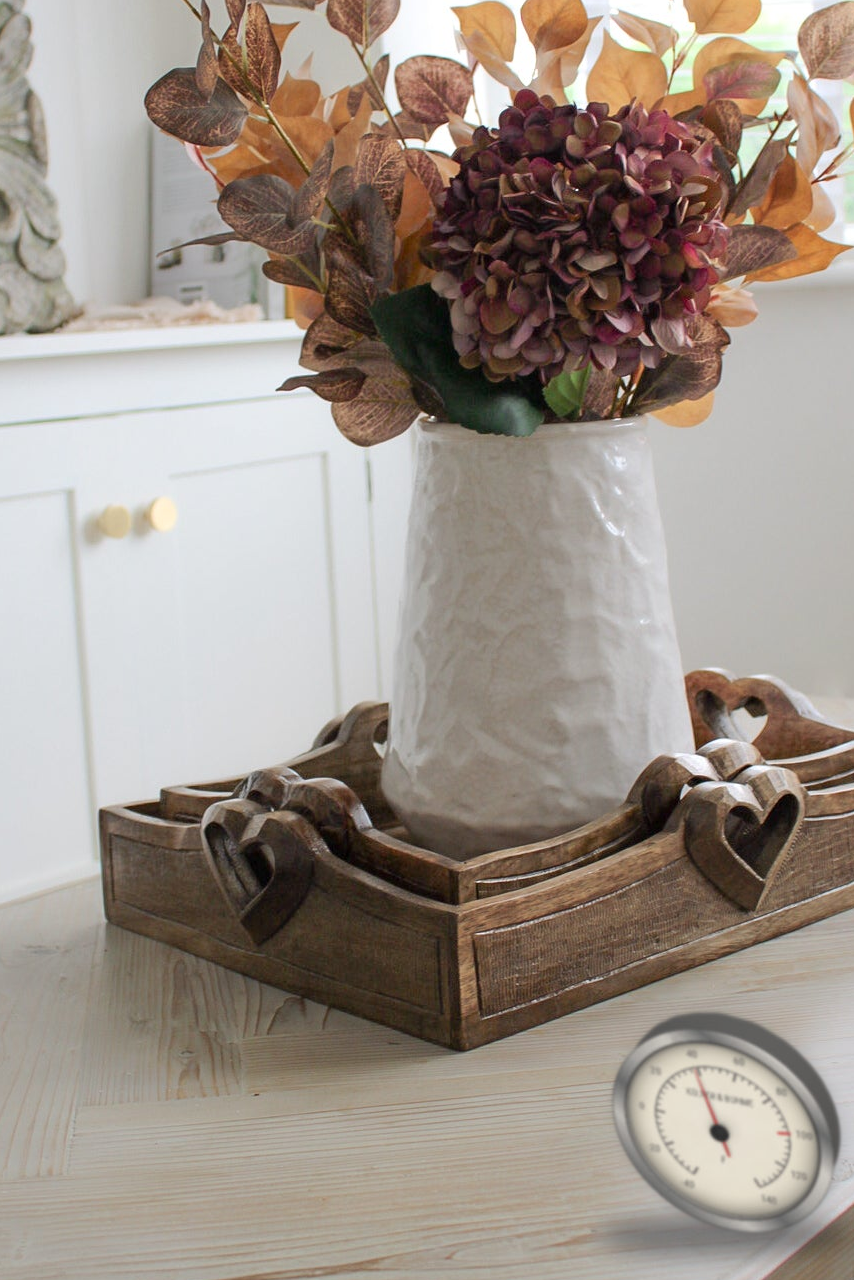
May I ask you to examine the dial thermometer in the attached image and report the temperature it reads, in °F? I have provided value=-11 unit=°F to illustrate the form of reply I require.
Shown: value=40 unit=°F
